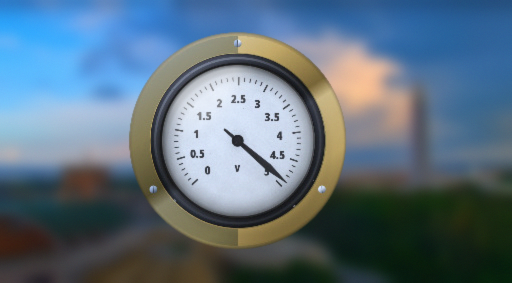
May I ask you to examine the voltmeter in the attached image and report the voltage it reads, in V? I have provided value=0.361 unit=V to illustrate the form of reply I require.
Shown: value=4.9 unit=V
